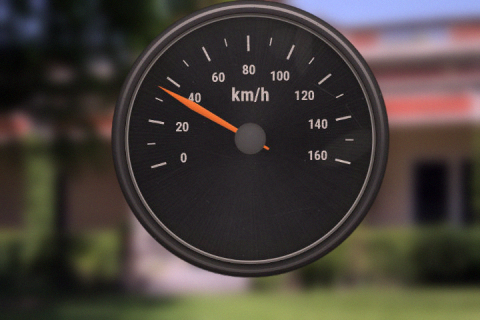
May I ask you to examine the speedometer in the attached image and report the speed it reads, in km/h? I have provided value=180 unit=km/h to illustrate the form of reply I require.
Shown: value=35 unit=km/h
